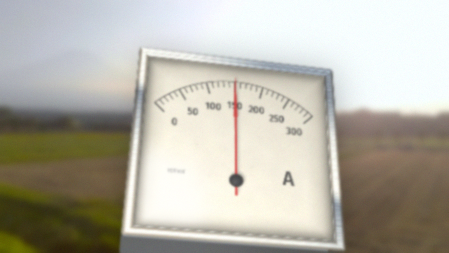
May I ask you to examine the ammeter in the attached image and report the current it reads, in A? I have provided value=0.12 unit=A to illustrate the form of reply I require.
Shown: value=150 unit=A
